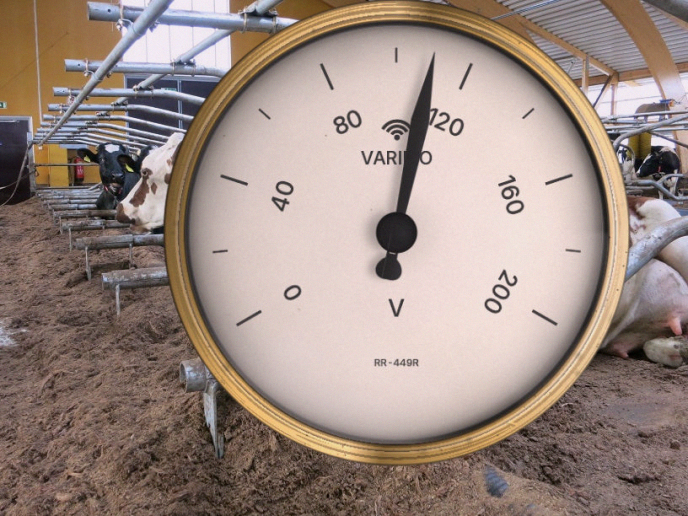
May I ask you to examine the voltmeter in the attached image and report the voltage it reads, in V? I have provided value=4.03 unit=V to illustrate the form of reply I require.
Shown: value=110 unit=V
